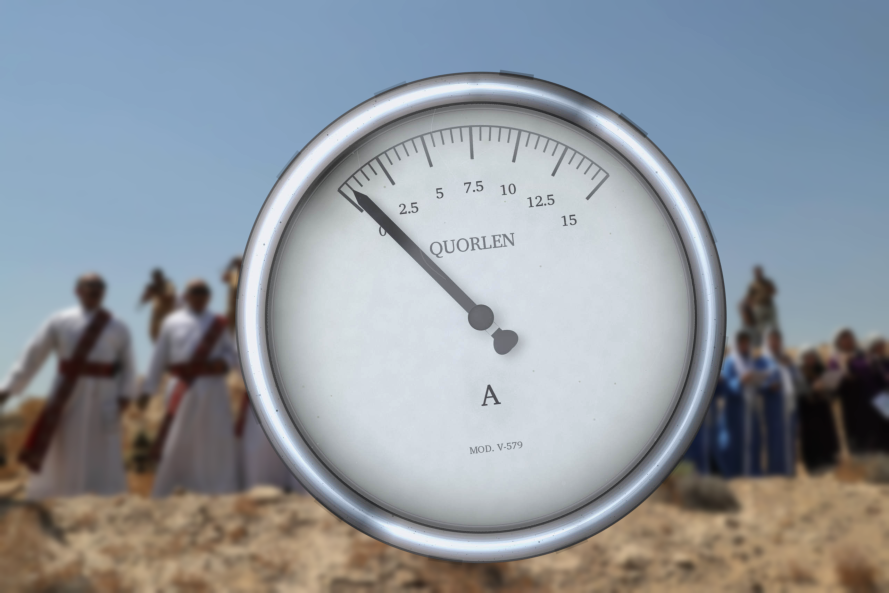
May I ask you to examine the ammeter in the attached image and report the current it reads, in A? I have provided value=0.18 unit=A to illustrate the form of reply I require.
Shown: value=0.5 unit=A
